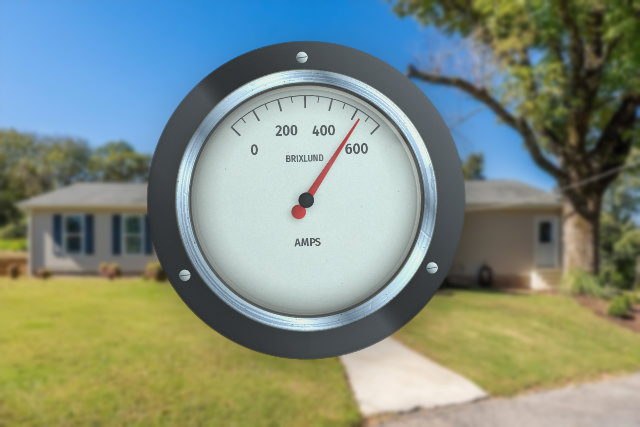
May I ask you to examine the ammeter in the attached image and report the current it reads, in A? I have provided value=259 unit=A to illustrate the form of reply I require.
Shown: value=525 unit=A
